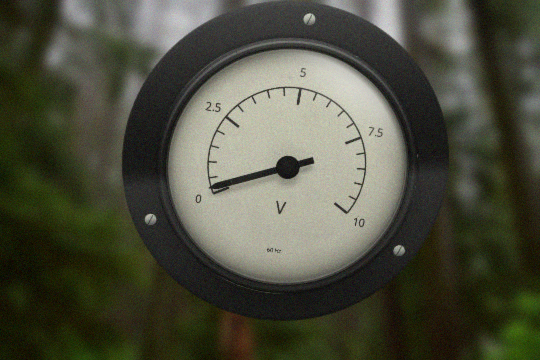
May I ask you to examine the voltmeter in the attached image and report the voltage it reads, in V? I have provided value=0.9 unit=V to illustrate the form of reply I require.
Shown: value=0.25 unit=V
